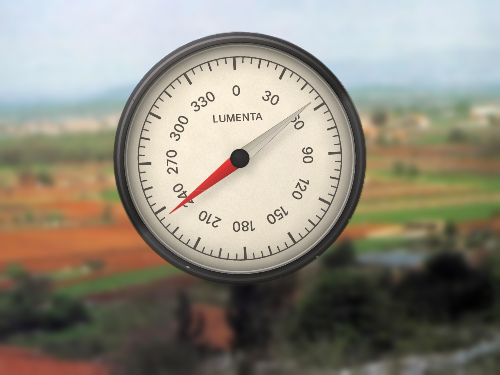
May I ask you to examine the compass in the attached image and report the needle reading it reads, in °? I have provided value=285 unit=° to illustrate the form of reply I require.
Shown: value=235 unit=°
